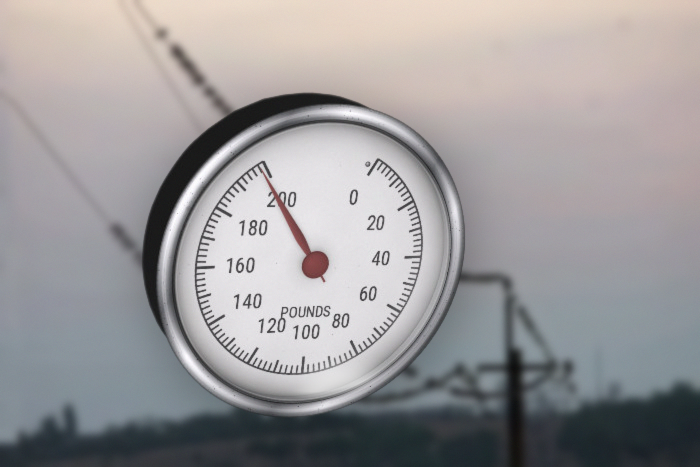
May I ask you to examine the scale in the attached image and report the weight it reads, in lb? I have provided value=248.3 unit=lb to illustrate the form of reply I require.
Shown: value=198 unit=lb
